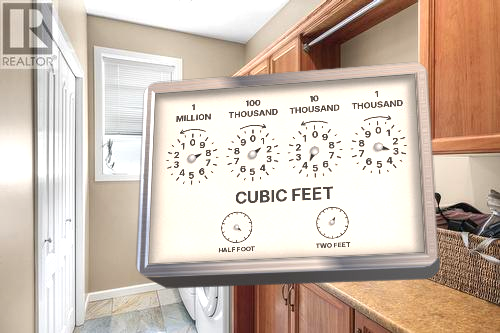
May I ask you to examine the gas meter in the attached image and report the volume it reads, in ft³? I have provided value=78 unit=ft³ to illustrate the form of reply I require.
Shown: value=814300 unit=ft³
